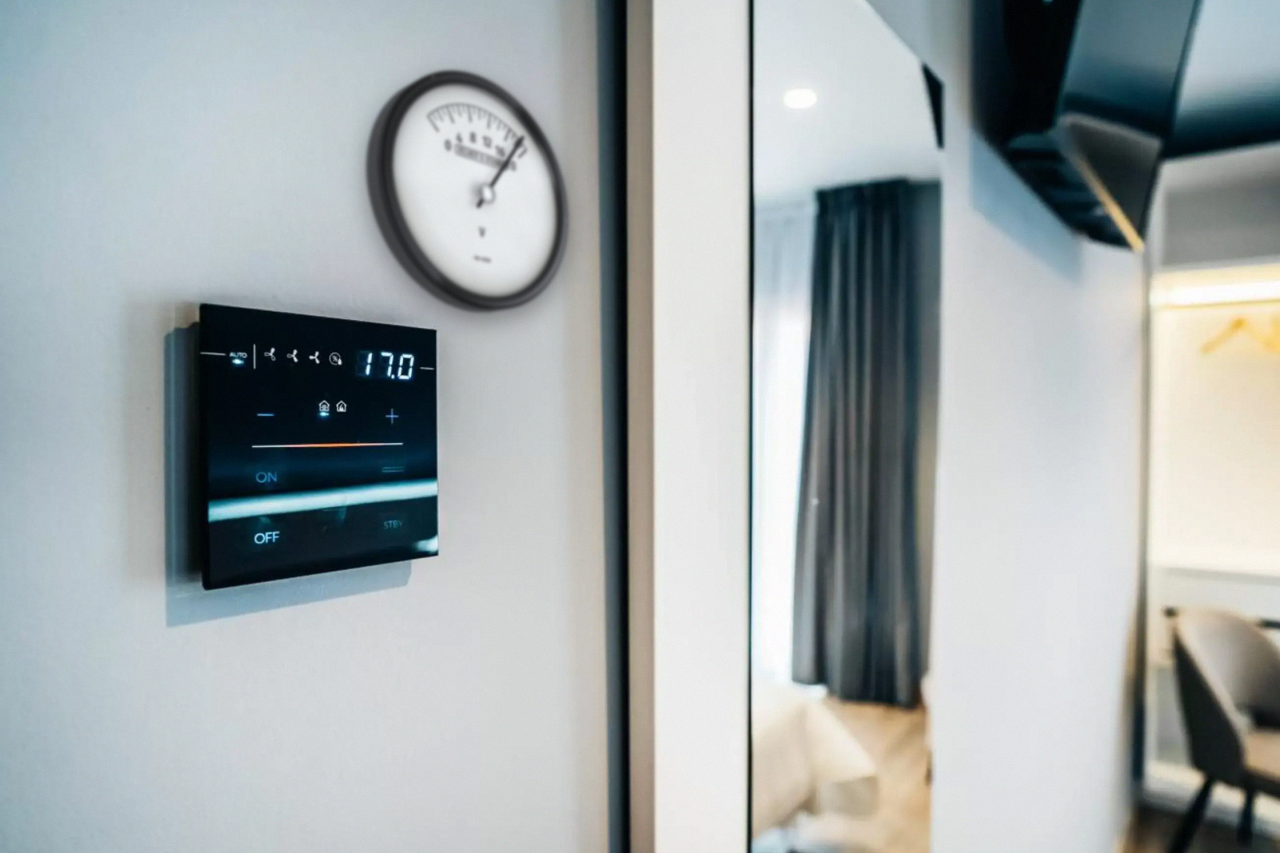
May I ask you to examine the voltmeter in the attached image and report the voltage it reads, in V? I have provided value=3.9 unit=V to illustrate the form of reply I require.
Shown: value=18 unit=V
